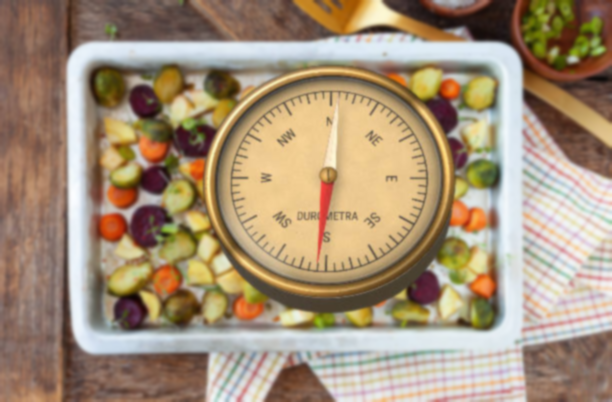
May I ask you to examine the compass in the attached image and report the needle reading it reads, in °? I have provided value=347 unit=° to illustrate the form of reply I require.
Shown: value=185 unit=°
